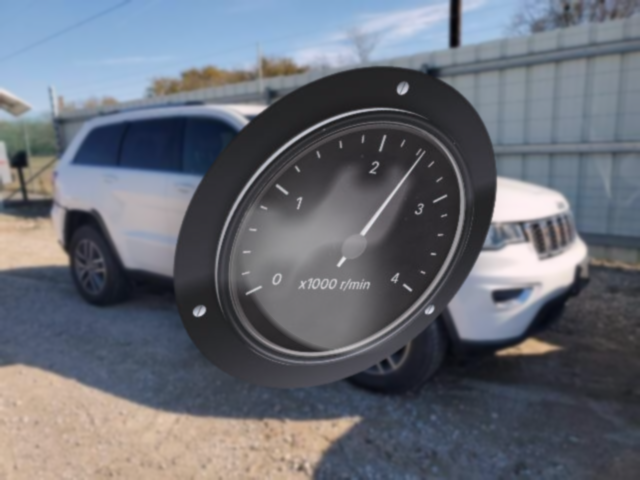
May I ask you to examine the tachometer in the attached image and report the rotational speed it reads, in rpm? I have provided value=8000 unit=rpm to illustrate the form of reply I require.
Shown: value=2400 unit=rpm
